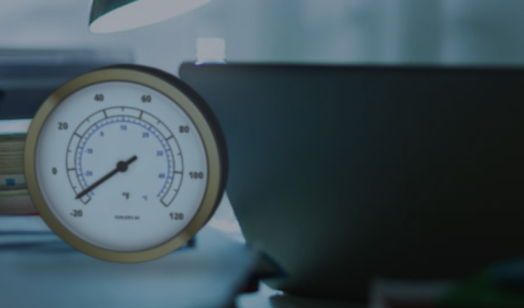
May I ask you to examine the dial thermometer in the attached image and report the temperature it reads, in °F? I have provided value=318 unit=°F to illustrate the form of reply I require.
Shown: value=-15 unit=°F
